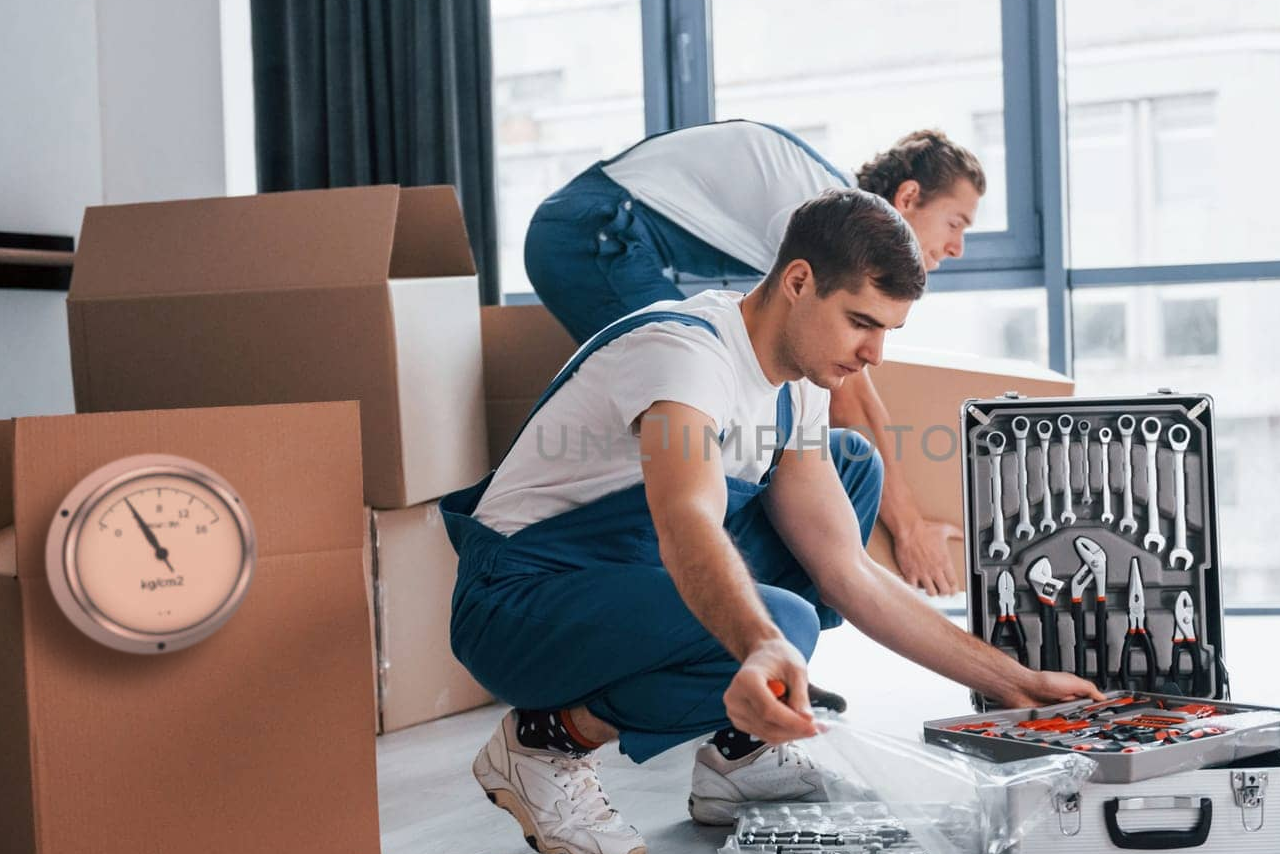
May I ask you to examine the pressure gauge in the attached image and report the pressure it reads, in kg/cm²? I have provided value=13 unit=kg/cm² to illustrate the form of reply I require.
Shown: value=4 unit=kg/cm²
